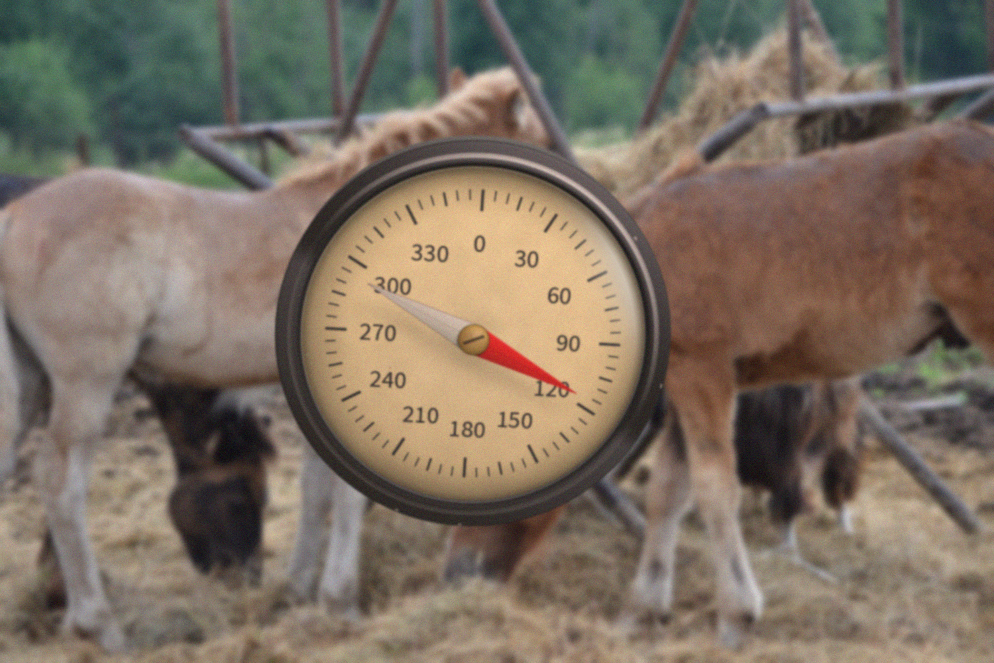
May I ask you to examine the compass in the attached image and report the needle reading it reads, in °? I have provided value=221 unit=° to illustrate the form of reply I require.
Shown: value=115 unit=°
